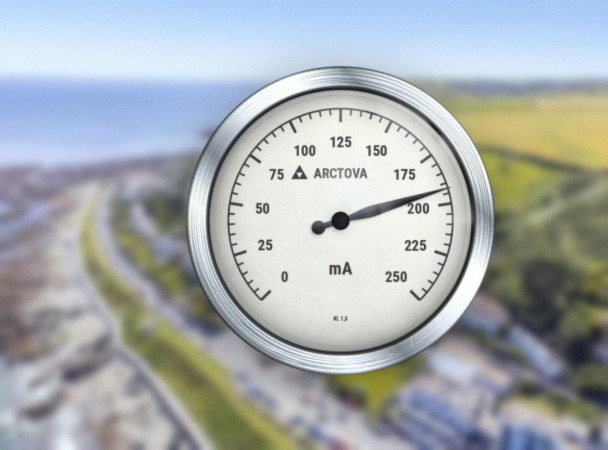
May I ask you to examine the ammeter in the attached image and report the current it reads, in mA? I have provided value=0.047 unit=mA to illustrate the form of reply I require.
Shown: value=192.5 unit=mA
